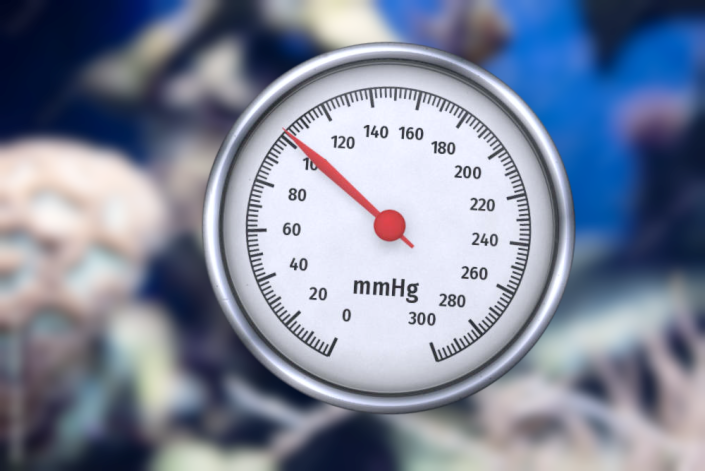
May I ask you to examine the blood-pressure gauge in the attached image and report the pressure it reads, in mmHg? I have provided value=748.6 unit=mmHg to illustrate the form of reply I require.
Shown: value=102 unit=mmHg
